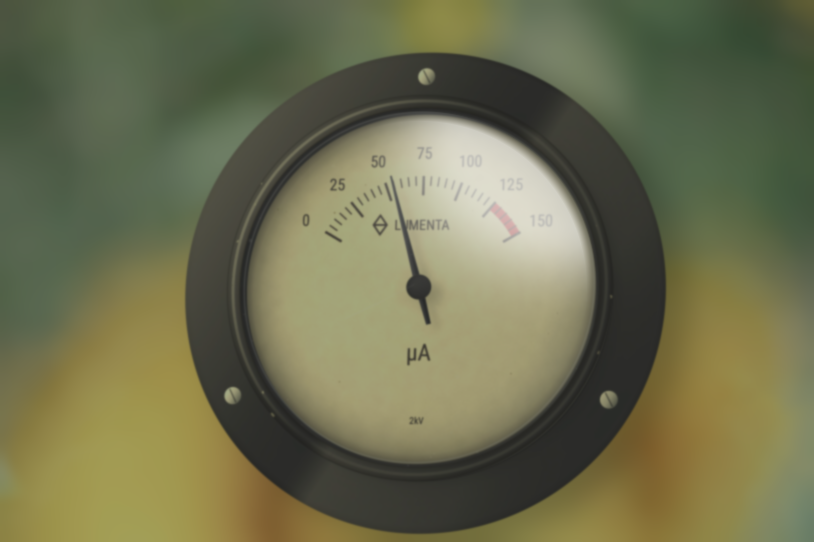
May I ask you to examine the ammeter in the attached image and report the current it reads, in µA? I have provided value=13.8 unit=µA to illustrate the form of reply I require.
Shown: value=55 unit=µA
